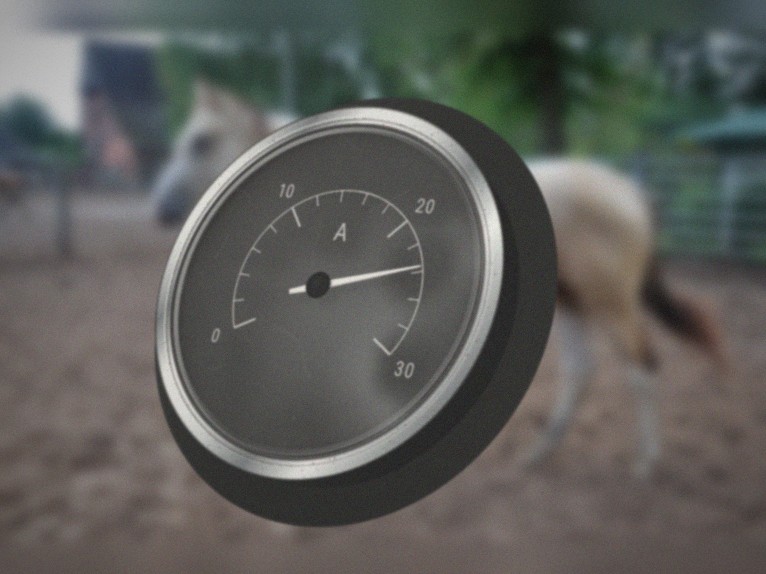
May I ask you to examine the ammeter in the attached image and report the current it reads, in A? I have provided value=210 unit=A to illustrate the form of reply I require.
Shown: value=24 unit=A
